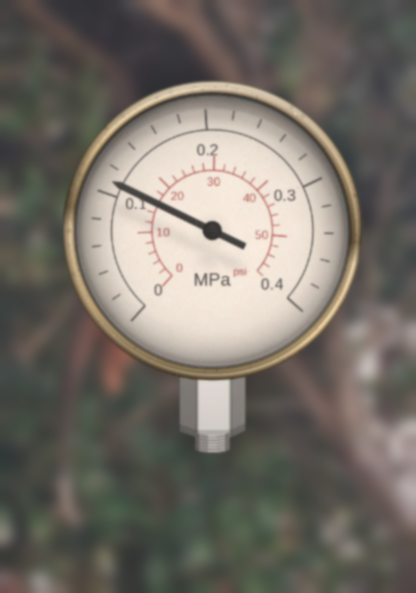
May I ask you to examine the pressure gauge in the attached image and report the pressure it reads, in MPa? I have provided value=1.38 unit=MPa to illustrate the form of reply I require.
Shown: value=0.11 unit=MPa
